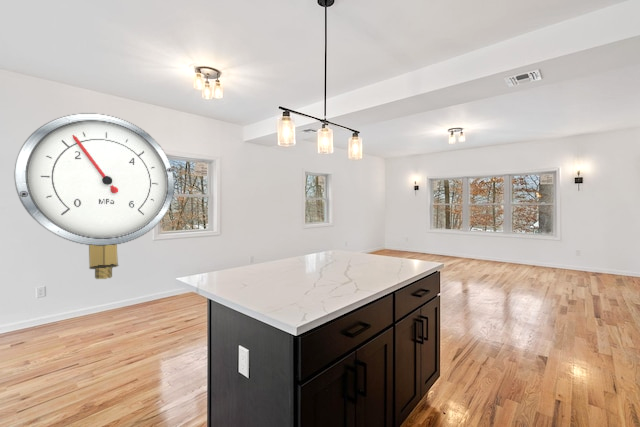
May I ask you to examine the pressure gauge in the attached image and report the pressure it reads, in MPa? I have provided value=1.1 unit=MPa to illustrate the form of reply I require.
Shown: value=2.25 unit=MPa
